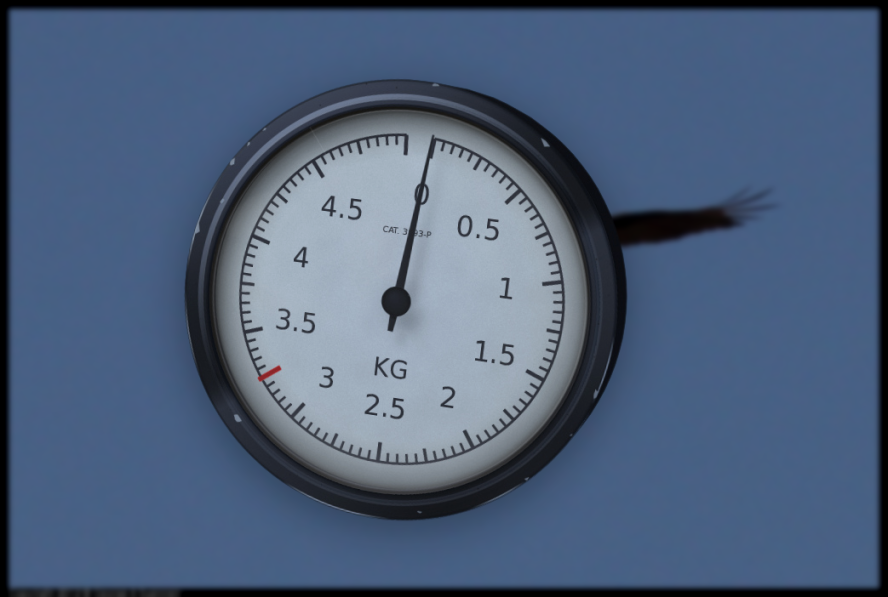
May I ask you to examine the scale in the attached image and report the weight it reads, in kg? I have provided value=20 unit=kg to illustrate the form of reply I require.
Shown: value=0 unit=kg
